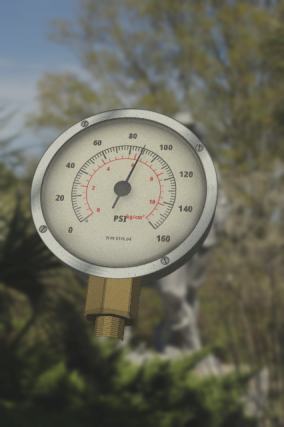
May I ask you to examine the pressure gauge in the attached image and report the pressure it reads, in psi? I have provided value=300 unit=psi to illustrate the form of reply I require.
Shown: value=90 unit=psi
